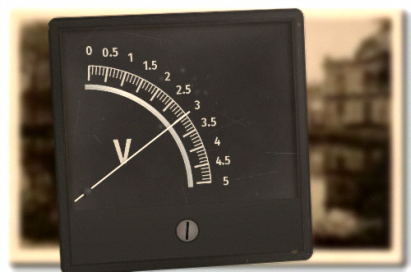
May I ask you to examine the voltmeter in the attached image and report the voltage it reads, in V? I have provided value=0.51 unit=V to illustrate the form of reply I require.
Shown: value=3 unit=V
